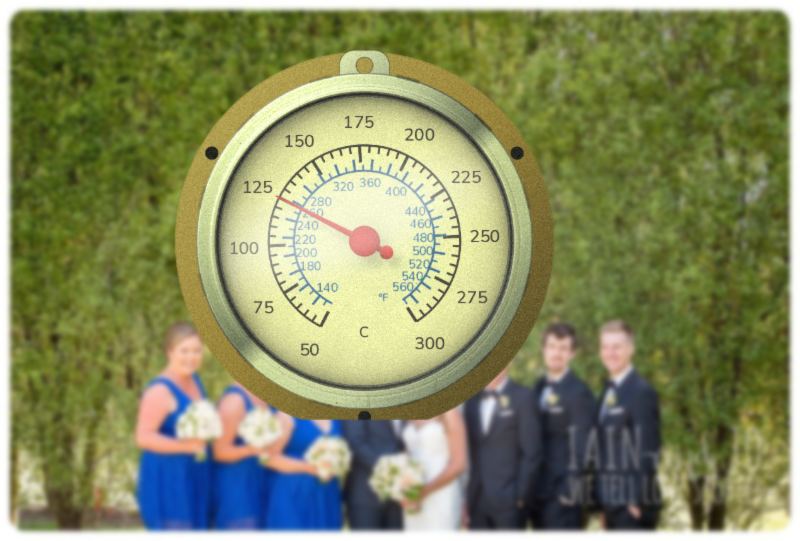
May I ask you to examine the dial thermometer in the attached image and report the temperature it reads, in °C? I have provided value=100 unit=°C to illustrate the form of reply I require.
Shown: value=125 unit=°C
